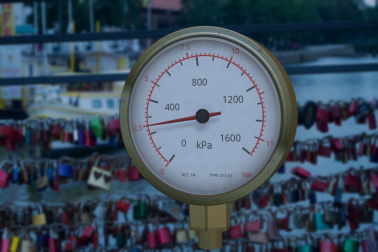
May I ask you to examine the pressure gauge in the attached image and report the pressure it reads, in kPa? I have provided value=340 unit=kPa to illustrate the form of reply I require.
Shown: value=250 unit=kPa
